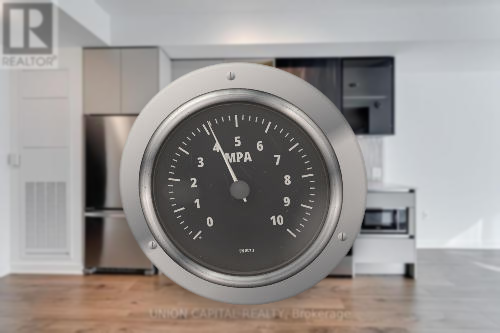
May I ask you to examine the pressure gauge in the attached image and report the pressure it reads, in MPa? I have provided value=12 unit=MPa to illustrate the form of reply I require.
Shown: value=4.2 unit=MPa
